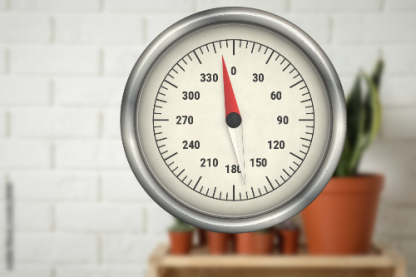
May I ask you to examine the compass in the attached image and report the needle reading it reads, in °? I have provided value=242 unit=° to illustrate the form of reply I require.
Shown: value=350 unit=°
